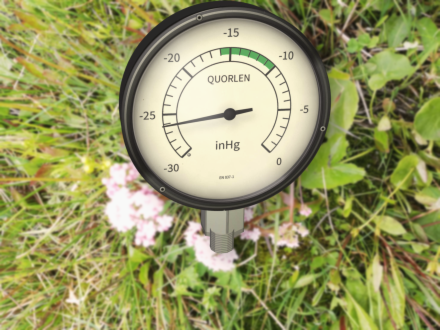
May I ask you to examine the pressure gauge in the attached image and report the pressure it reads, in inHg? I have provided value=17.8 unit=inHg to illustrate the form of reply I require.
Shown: value=-26 unit=inHg
